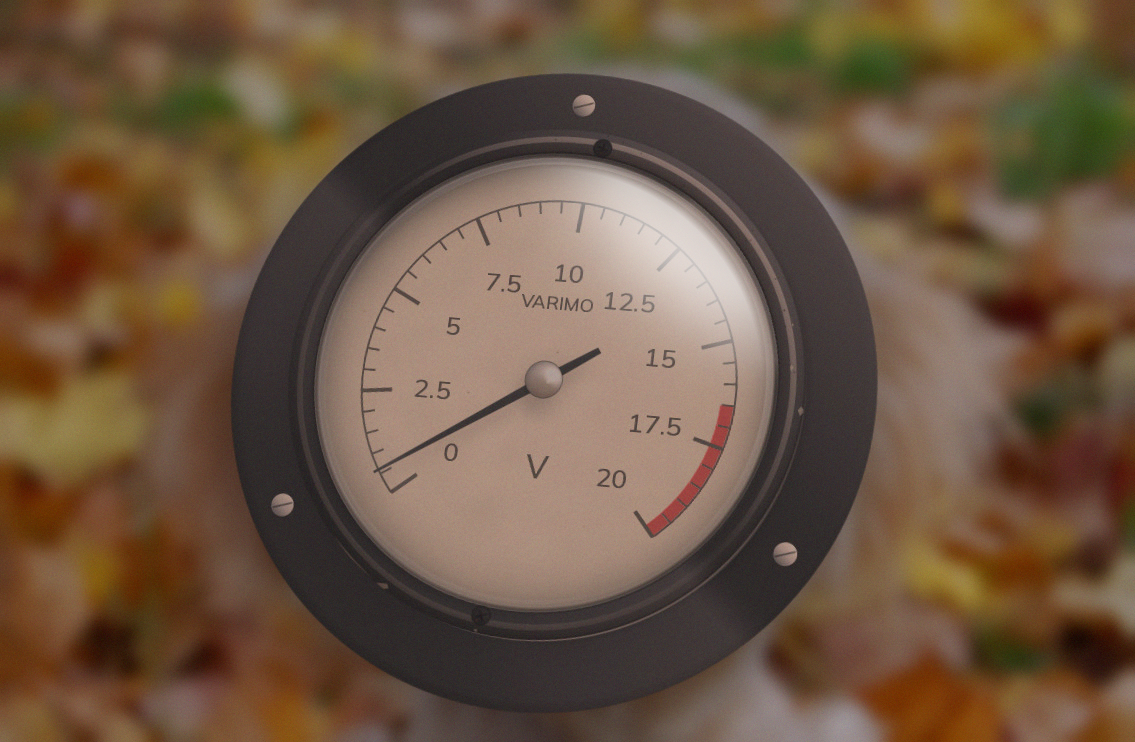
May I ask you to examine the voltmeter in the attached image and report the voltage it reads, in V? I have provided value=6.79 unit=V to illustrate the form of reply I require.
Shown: value=0.5 unit=V
